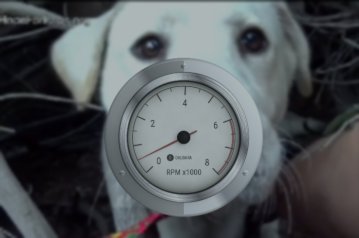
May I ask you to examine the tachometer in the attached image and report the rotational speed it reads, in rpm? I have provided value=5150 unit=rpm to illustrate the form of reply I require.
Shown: value=500 unit=rpm
